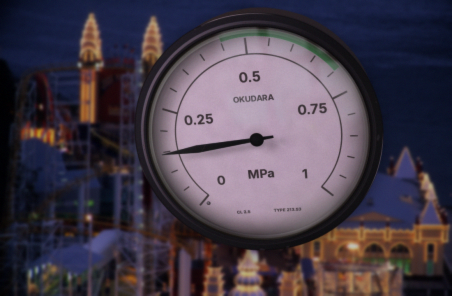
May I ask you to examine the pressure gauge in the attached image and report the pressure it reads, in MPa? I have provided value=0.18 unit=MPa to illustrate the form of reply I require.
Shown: value=0.15 unit=MPa
